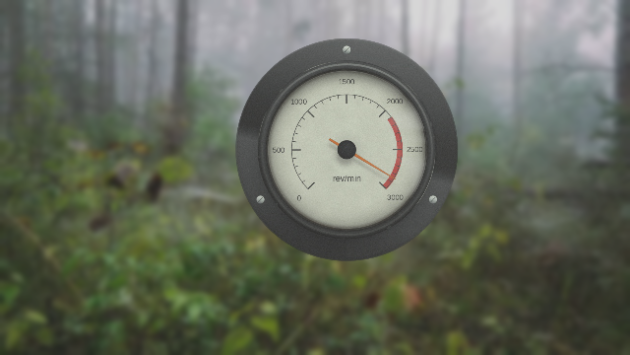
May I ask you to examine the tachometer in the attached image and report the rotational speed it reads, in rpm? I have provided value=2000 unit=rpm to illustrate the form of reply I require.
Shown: value=2850 unit=rpm
